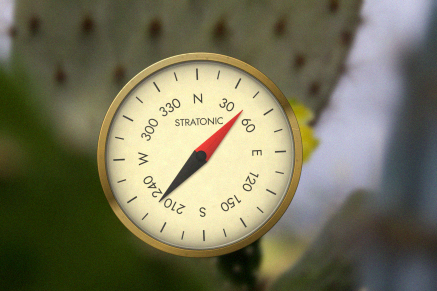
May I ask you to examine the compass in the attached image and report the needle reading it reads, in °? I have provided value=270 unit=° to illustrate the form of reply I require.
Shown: value=45 unit=°
